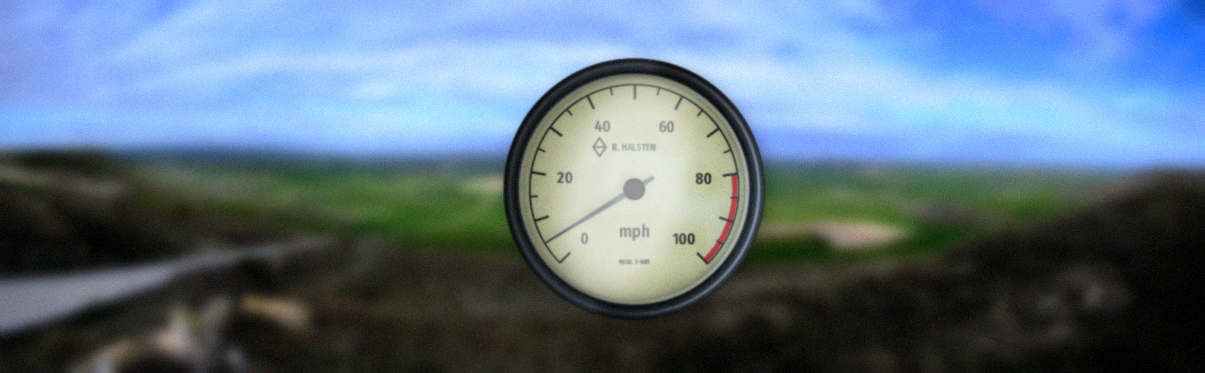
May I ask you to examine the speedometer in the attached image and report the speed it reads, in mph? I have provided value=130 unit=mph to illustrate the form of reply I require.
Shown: value=5 unit=mph
